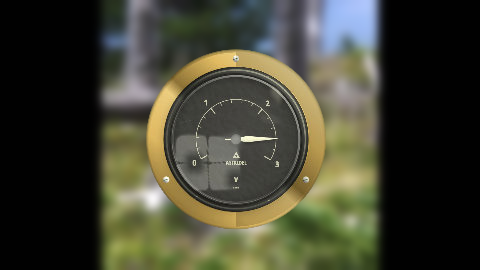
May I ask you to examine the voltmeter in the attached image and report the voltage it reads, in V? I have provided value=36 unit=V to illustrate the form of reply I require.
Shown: value=2.6 unit=V
